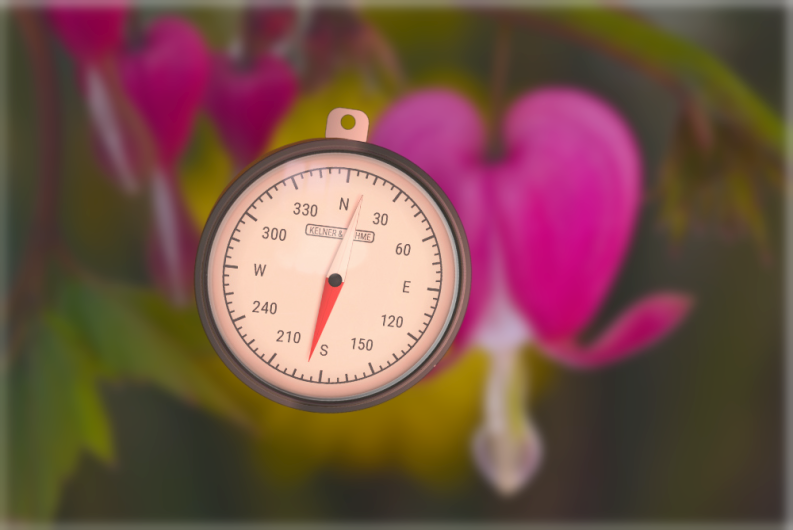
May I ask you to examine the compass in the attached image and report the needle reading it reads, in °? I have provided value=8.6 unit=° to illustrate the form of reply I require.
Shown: value=190 unit=°
